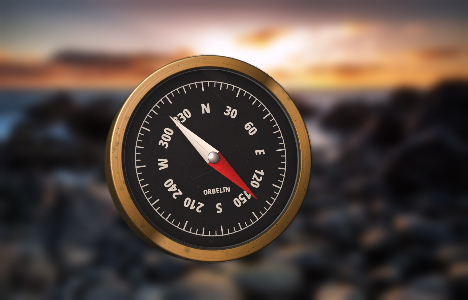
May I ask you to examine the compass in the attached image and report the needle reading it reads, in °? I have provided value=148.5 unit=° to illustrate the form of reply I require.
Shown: value=140 unit=°
